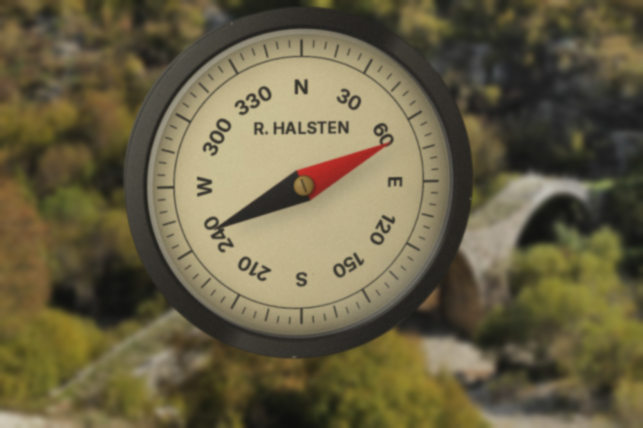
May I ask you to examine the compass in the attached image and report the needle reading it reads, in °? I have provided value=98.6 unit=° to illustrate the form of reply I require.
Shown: value=65 unit=°
